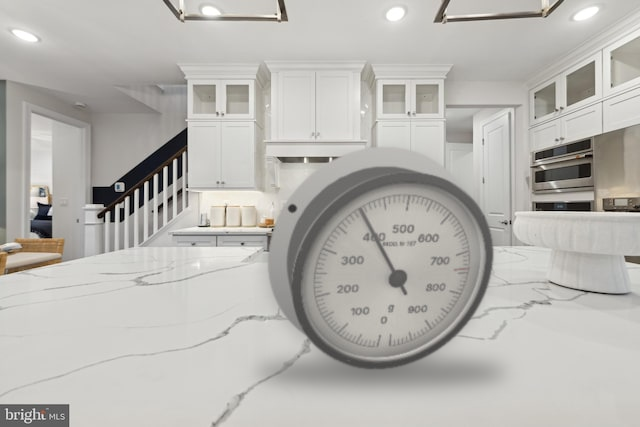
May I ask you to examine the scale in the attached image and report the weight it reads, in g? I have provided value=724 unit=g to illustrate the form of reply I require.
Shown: value=400 unit=g
